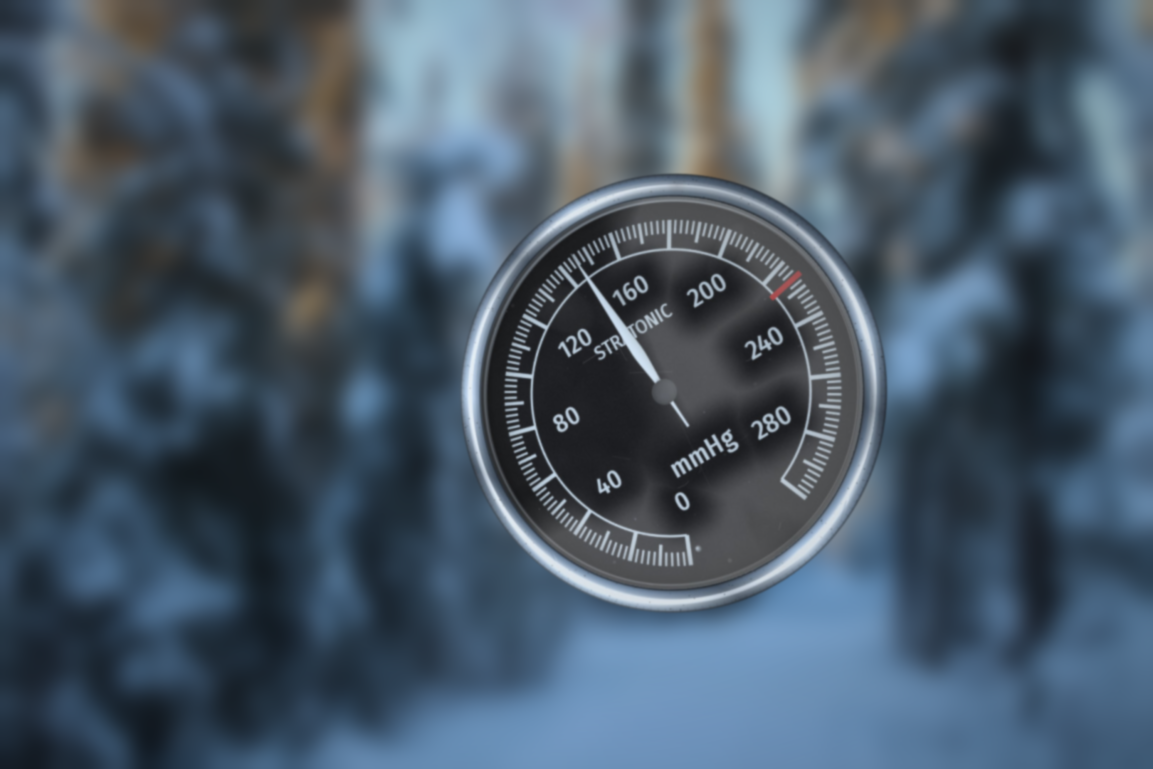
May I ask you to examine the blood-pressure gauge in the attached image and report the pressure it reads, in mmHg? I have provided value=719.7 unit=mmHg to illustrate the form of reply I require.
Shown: value=146 unit=mmHg
